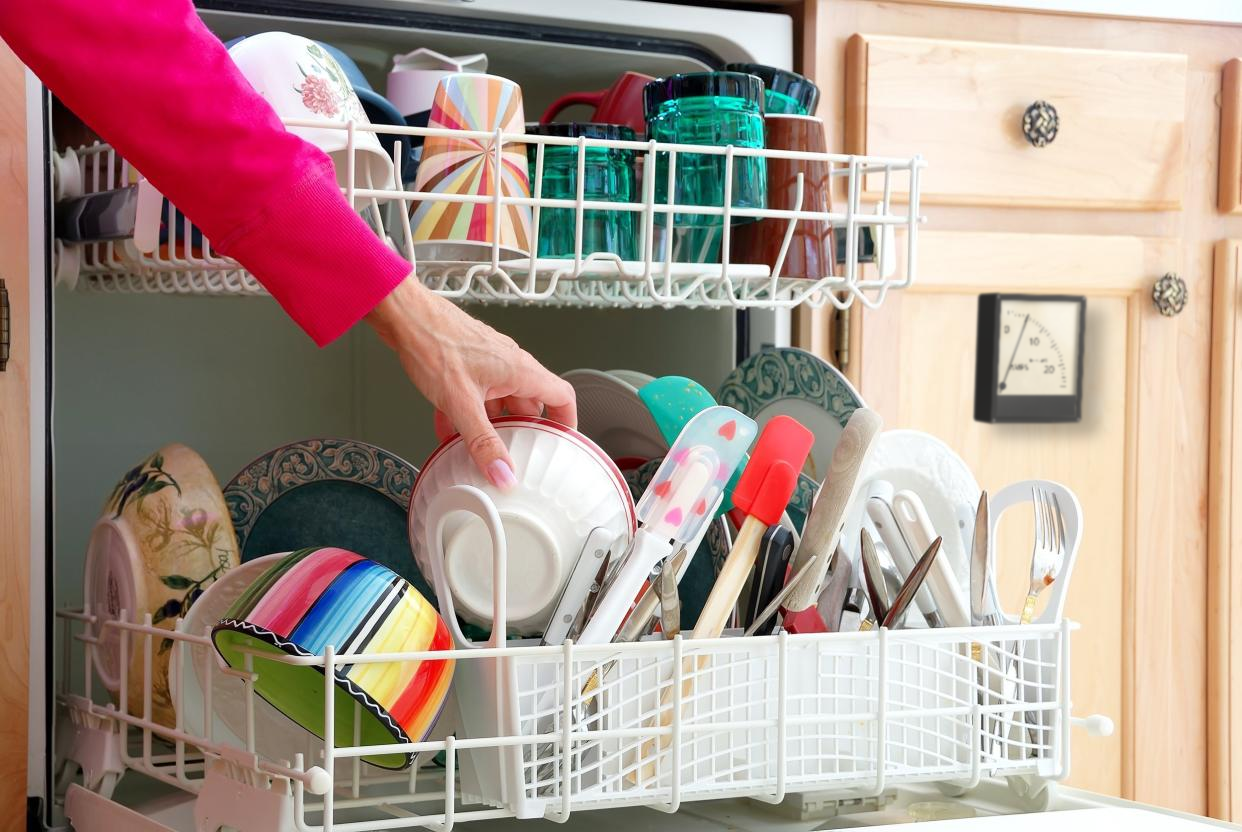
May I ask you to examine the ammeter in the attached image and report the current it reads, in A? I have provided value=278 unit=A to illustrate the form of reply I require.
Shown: value=5 unit=A
